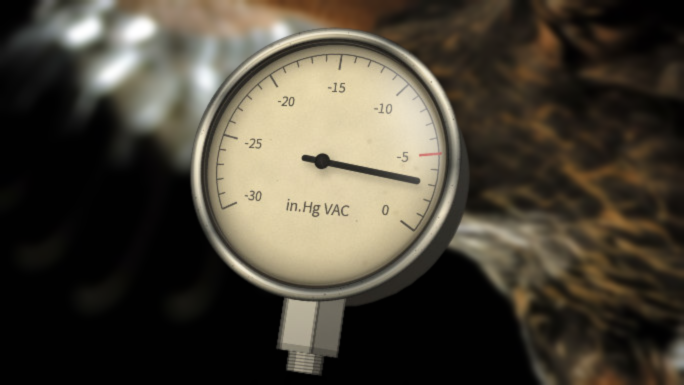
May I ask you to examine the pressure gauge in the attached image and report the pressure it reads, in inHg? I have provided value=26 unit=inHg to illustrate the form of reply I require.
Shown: value=-3 unit=inHg
